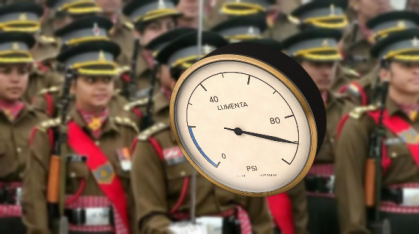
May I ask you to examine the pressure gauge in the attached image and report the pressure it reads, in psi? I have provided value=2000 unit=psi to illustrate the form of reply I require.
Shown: value=90 unit=psi
